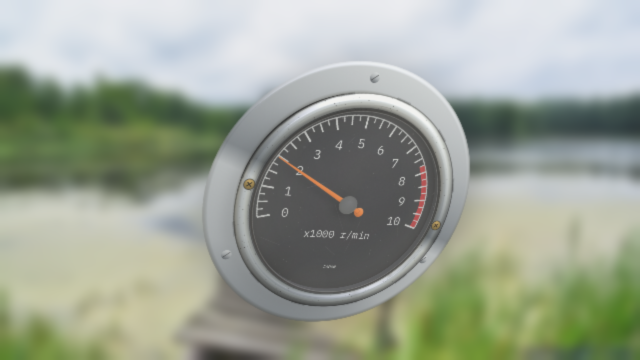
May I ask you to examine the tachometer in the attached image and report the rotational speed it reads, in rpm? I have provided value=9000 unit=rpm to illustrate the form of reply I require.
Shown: value=2000 unit=rpm
